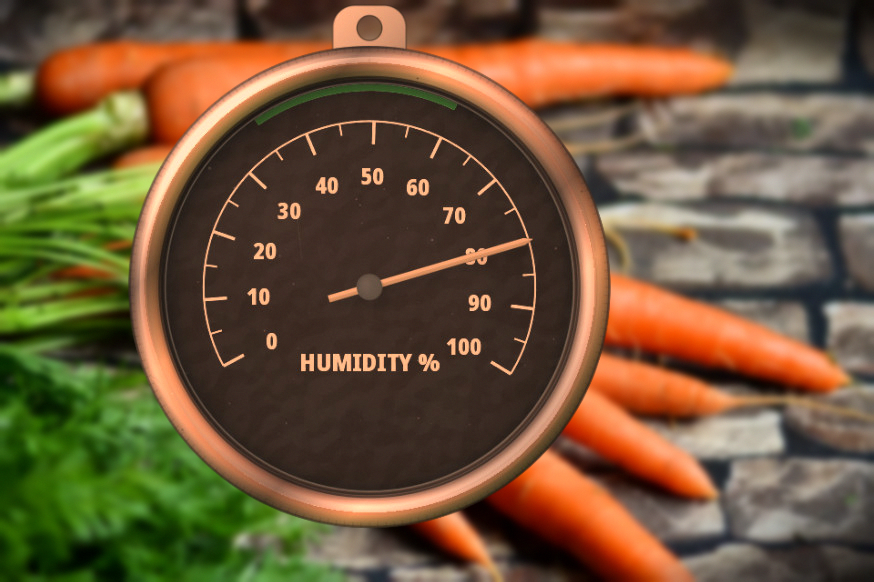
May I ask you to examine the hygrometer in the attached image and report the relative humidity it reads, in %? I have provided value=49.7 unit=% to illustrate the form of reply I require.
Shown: value=80 unit=%
